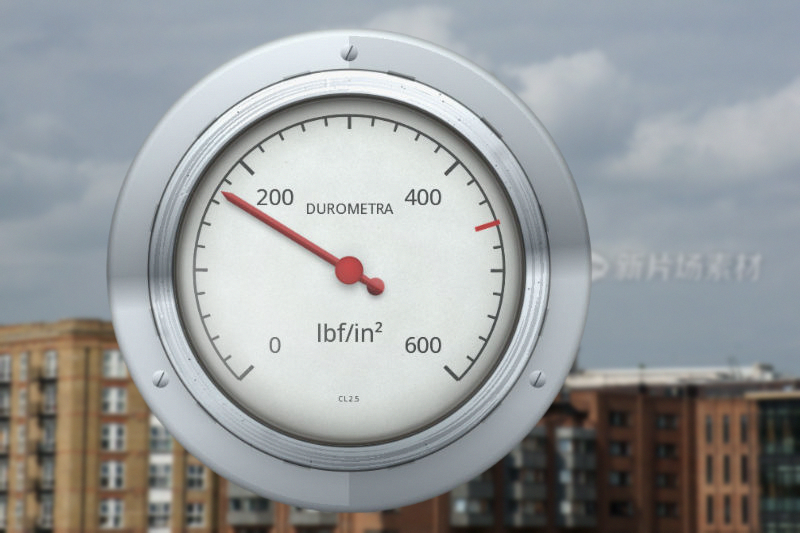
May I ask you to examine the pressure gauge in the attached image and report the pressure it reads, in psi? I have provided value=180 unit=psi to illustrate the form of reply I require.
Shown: value=170 unit=psi
